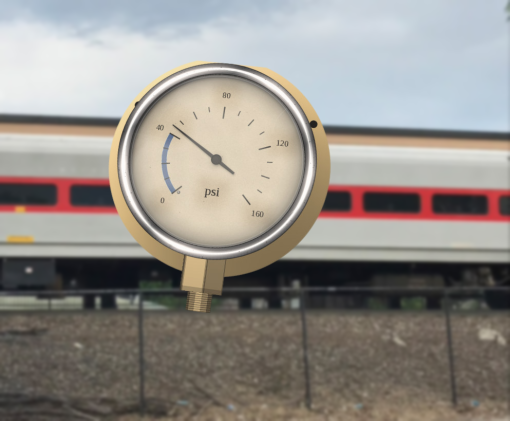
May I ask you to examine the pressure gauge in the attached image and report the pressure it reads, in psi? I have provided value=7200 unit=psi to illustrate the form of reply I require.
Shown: value=45 unit=psi
